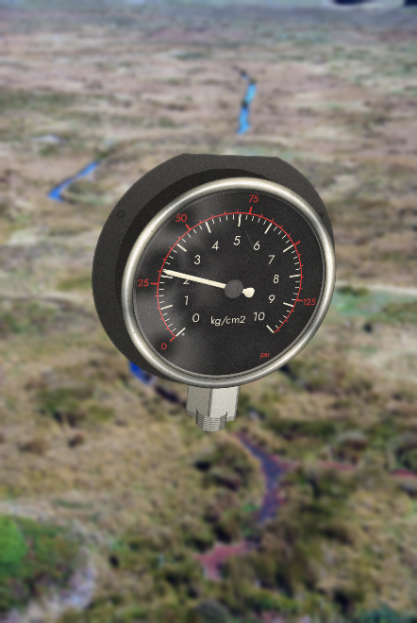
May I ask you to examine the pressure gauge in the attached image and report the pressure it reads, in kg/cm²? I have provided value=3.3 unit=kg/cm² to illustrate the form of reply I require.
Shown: value=2.2 unit=kg/cm²
